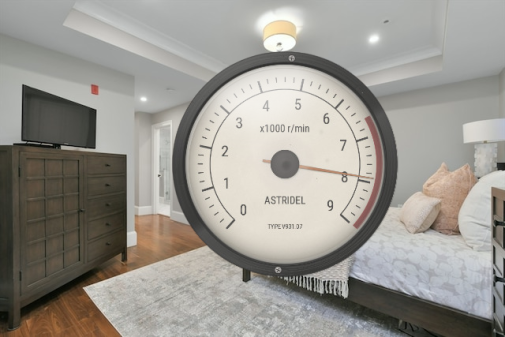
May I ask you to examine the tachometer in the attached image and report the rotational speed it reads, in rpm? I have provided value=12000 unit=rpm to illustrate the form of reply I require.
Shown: value=7900 unit=rpm
